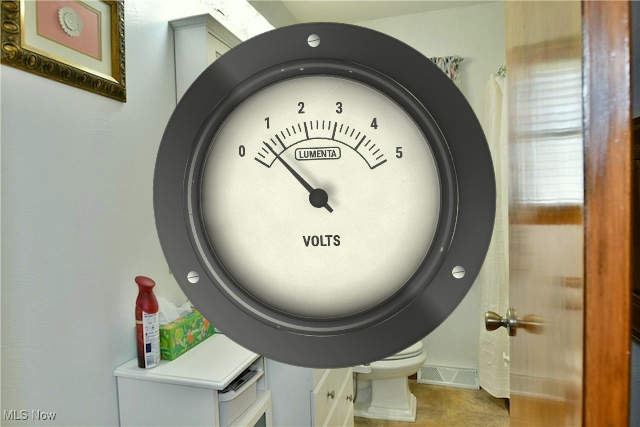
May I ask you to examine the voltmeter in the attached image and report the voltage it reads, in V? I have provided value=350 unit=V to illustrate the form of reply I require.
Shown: value=0.6 unit=V
